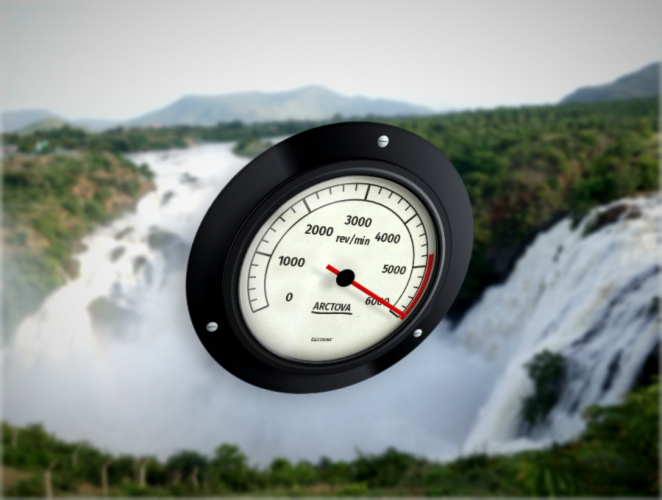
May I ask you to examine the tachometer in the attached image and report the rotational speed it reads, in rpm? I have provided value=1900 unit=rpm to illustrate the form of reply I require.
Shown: value=5900 unit=rpm
